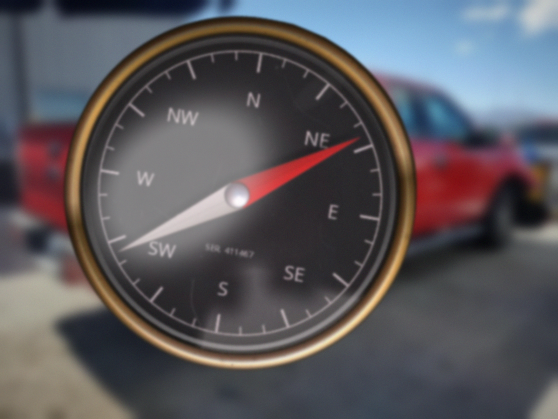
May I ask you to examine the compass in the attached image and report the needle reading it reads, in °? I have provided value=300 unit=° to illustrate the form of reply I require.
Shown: value=55 unit=°
